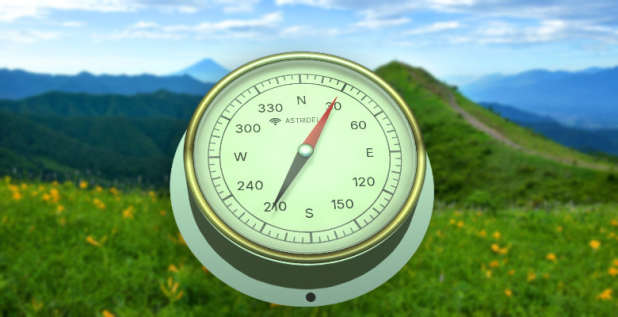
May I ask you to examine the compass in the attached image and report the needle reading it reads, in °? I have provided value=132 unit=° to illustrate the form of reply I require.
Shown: value=30 unit=°
